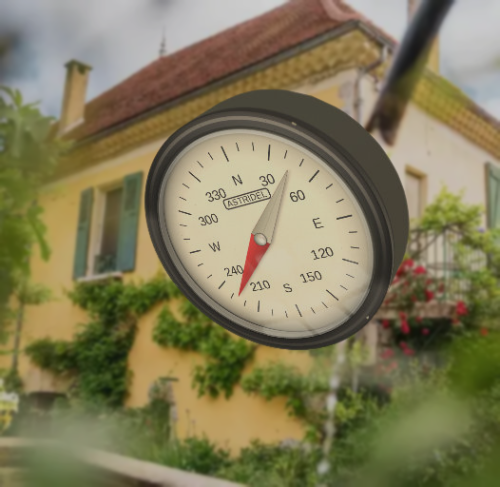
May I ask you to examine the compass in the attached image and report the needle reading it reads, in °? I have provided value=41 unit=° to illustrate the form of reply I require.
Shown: value=225 unit=°
